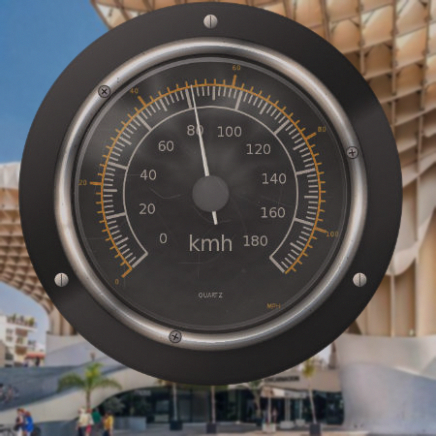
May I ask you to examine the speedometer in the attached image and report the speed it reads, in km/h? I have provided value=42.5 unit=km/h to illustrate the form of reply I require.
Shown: value=82 unit=km/h
